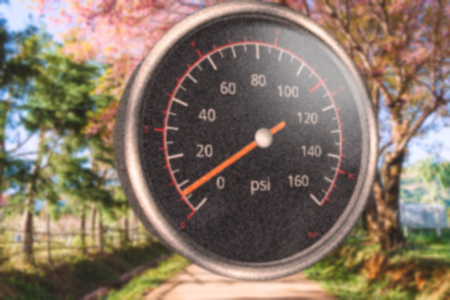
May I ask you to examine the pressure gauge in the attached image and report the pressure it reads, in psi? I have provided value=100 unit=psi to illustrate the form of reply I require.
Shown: value=7.5 unit=psi
